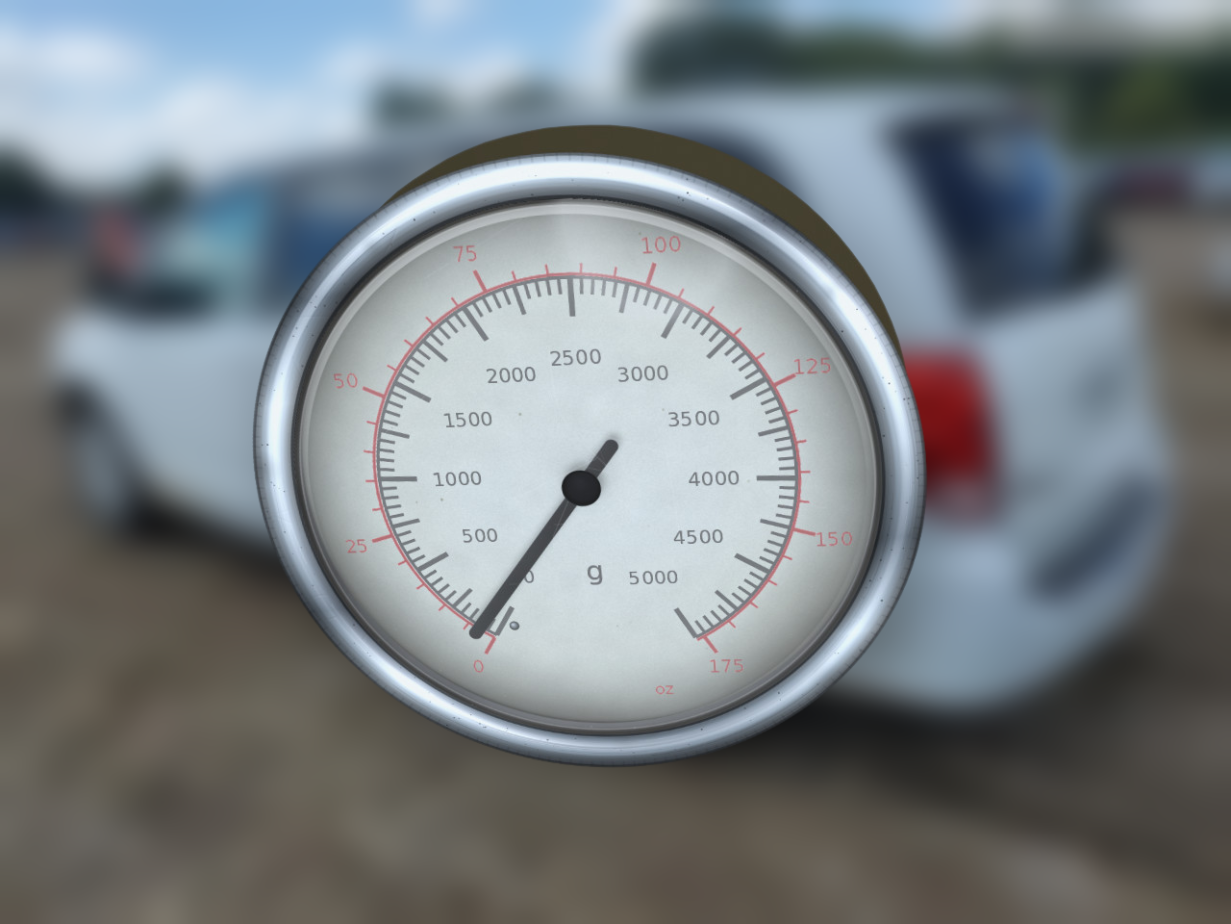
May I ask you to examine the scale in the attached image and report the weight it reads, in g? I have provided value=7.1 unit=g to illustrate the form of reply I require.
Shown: value=100 unit=g
